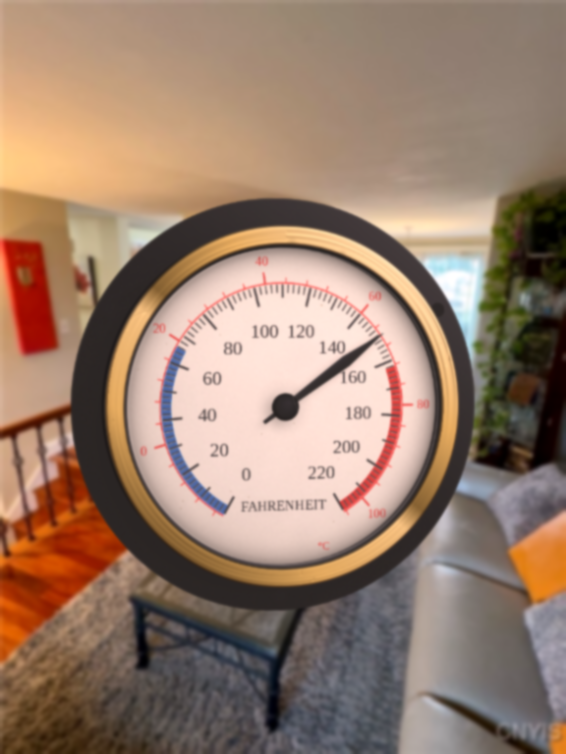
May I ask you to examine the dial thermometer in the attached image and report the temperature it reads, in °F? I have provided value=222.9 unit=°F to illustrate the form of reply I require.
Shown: value=150 unit=°F
